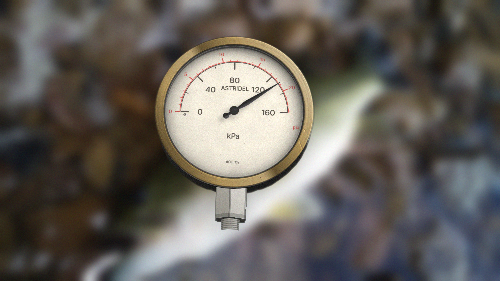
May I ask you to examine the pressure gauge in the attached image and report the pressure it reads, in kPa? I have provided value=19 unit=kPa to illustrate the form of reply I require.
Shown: value=130 unit=kPa
